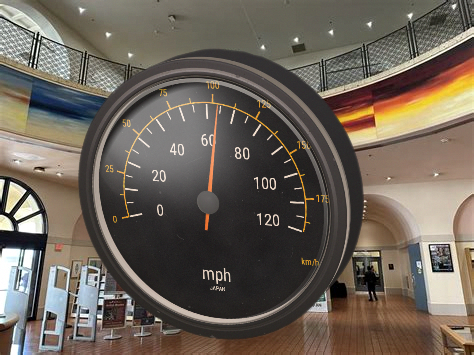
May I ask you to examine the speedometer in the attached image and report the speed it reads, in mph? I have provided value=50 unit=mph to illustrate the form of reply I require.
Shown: value=65 unit=mph
